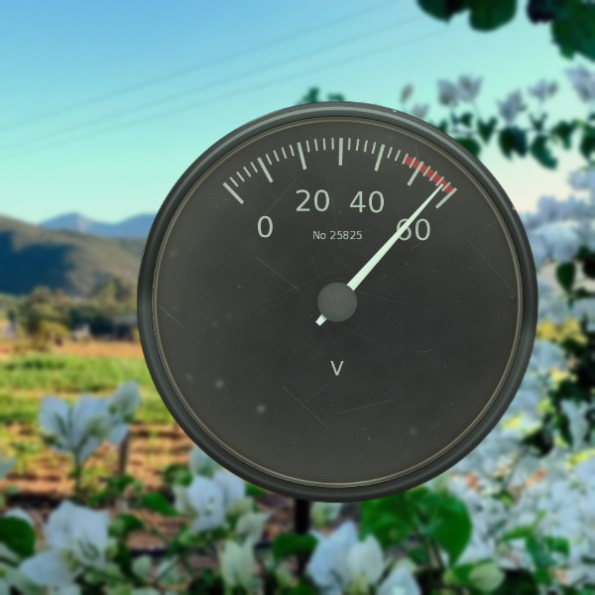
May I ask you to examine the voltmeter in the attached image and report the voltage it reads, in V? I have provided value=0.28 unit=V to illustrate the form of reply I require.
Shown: value=57 unit=V
